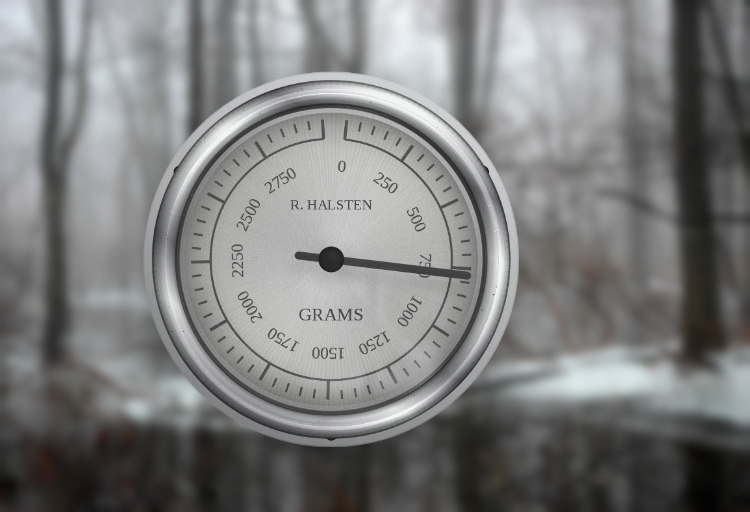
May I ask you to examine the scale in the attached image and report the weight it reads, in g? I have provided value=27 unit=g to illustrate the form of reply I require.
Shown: value=775 unit=g
